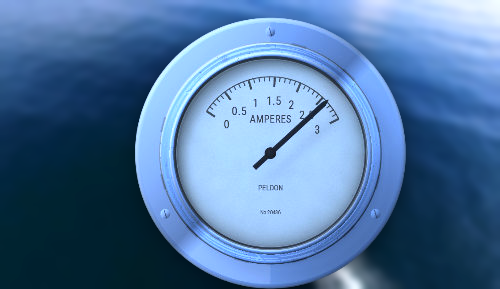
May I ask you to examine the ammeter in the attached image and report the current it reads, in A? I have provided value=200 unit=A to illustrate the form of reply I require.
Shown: value=2.6 unit=A
